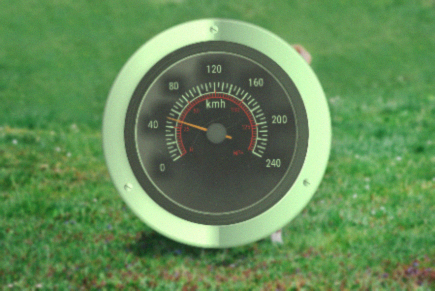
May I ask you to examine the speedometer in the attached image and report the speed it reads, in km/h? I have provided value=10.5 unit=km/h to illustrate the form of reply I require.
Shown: value=50 unit=km/h
